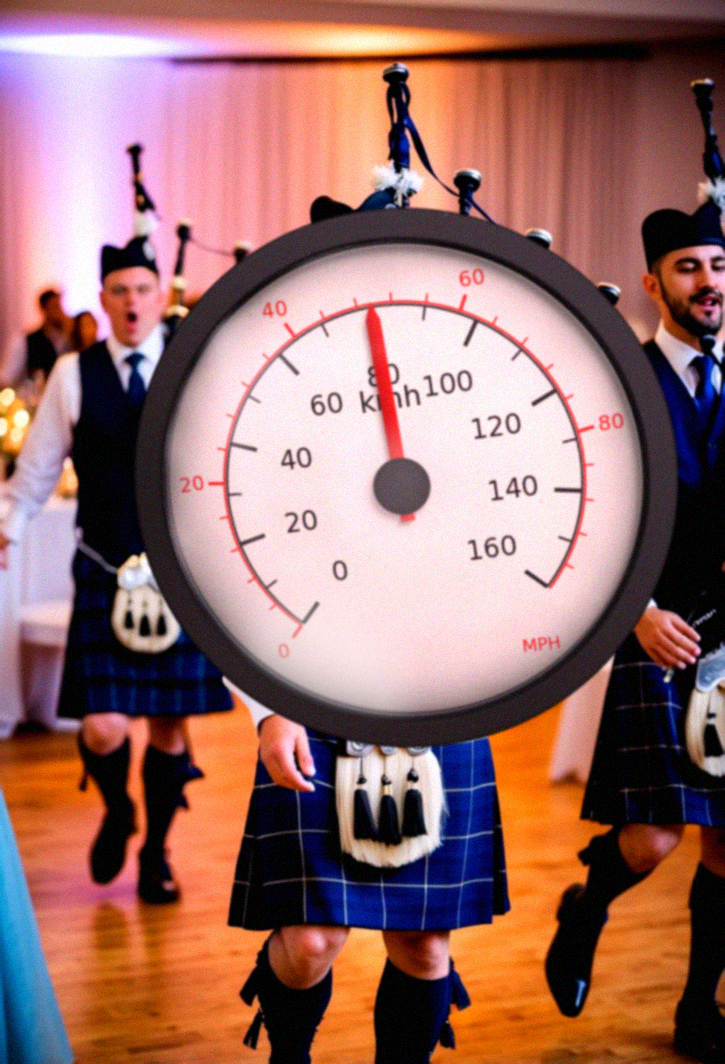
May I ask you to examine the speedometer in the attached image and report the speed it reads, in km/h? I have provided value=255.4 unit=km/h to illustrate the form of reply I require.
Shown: value=80 unit=km/h
